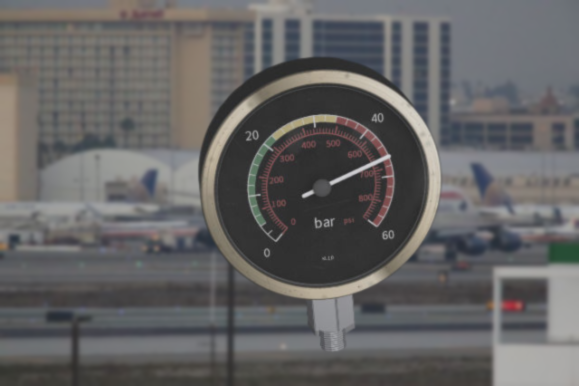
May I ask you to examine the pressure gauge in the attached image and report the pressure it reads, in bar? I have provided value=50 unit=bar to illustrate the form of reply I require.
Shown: value=46 unit=bar
